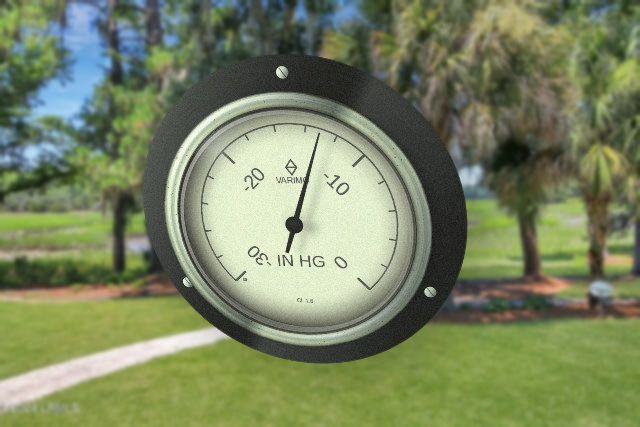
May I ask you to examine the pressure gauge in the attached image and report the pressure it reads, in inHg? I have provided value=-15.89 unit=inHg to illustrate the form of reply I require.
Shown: value=-13 unit=inHg
